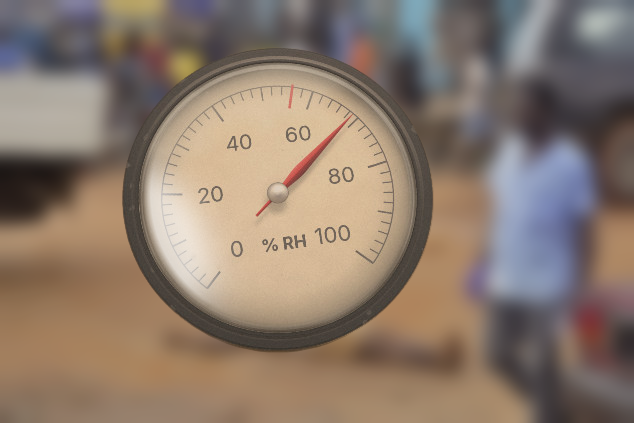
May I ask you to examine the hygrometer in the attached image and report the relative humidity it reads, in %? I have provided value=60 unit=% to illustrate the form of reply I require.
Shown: value=69 unit=%
